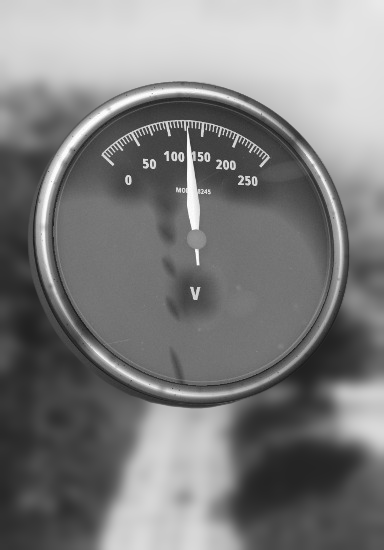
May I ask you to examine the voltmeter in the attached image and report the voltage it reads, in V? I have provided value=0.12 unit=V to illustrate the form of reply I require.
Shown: value=125 unit=V
